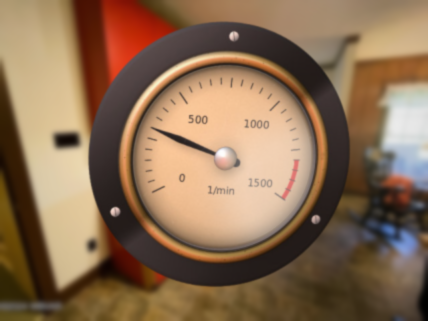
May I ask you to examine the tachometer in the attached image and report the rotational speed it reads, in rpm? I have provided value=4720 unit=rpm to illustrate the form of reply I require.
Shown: value=300 unit=rpm
